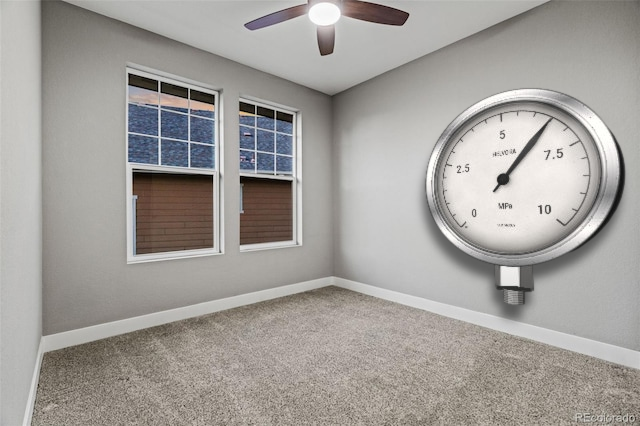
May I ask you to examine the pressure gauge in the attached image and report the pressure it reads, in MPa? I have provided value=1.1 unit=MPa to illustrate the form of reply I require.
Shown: value=6.5 unit=MPa
